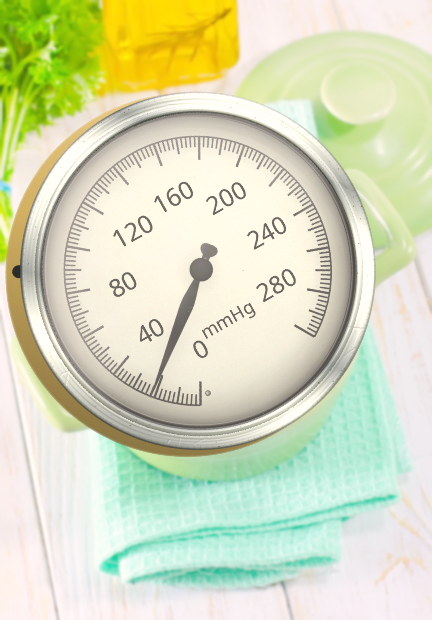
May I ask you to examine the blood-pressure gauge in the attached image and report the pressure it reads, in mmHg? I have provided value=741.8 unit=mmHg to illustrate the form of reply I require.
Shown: value=22 unit=mmHg
